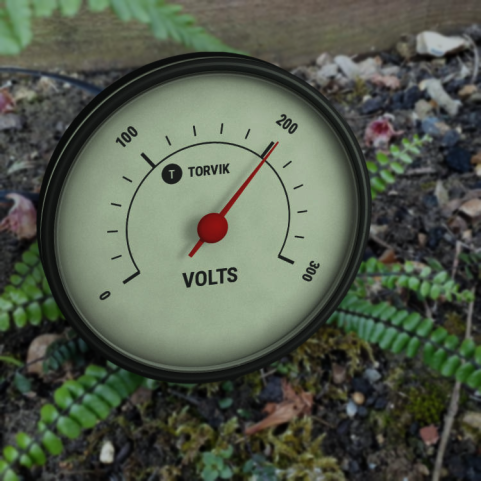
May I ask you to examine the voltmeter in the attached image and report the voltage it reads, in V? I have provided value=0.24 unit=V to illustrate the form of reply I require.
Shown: value=200 unit=V
